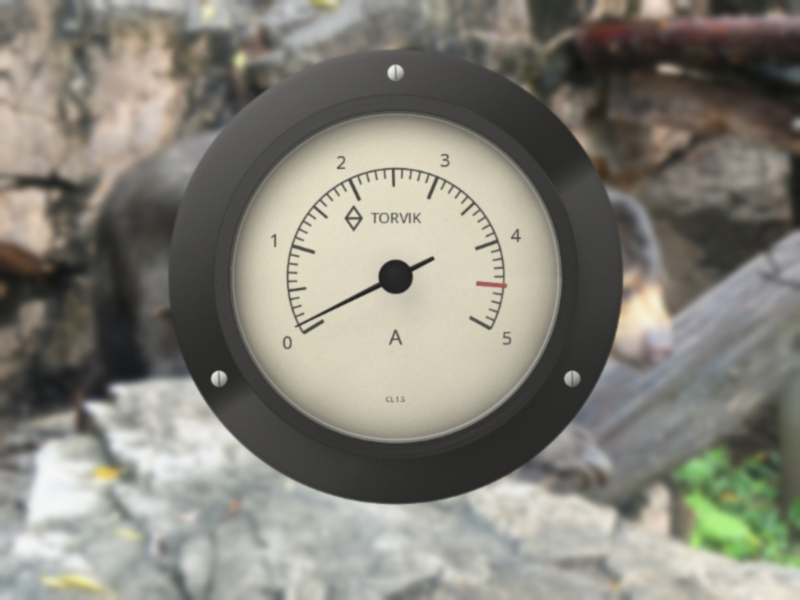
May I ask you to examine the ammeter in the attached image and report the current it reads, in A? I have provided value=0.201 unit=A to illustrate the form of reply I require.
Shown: value=0.1 unit=A
